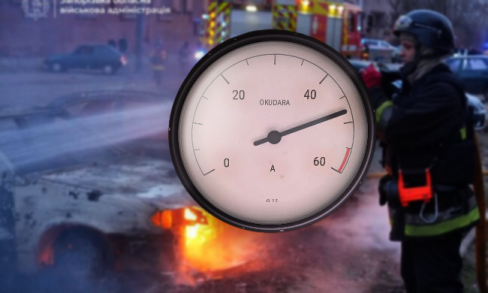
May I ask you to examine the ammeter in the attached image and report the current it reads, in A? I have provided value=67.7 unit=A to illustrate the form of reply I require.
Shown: value=47.5 unit=A
